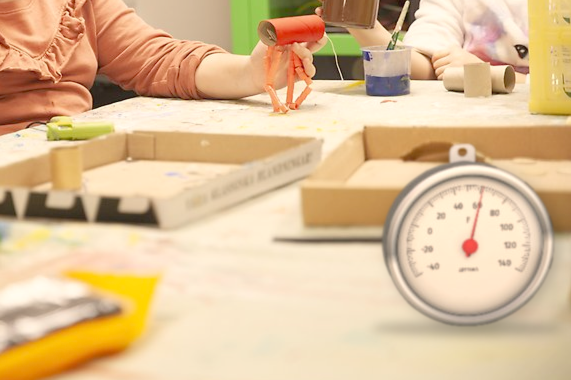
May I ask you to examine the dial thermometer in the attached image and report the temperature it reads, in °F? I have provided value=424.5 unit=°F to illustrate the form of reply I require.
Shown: value=60 unit=°F
